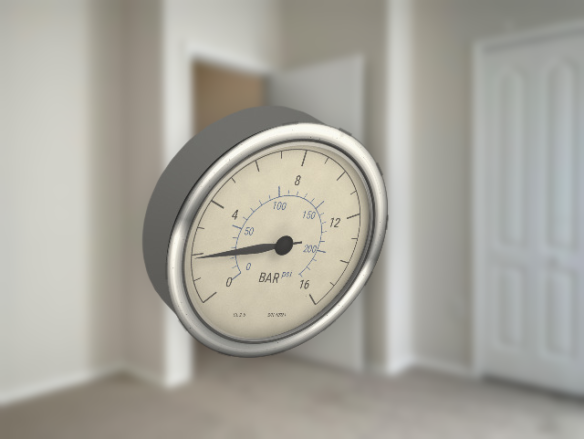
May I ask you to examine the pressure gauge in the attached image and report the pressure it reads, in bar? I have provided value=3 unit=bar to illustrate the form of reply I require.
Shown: value=2 unit=bar
